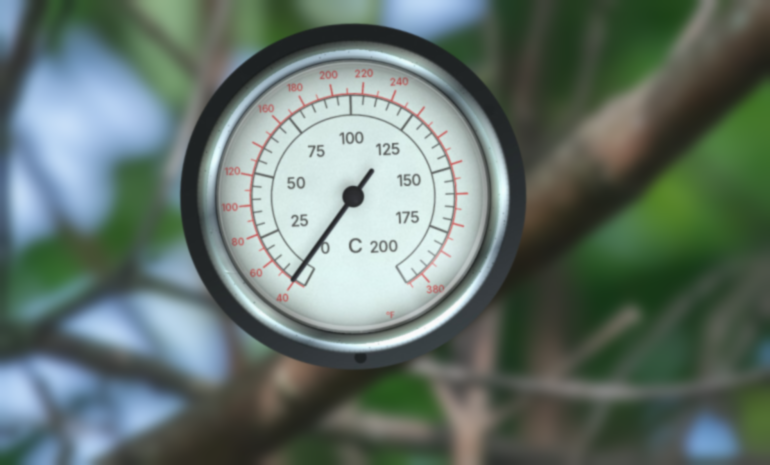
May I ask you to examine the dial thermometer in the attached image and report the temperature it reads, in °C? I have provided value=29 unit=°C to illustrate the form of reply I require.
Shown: value=5 unit=°C
